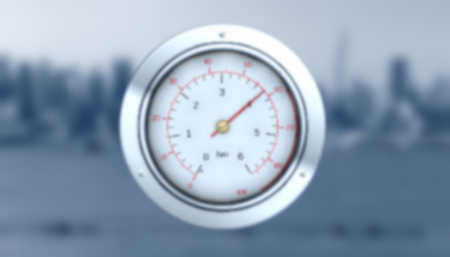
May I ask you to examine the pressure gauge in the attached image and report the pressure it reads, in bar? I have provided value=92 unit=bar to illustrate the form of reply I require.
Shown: value=4 unit=bar
